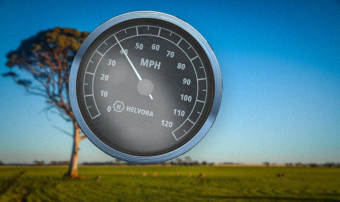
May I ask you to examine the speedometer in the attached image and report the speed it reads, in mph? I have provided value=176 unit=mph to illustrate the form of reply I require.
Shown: value=40 unit=mph
